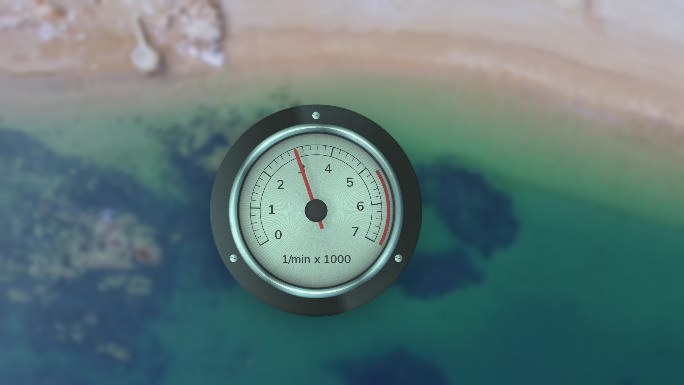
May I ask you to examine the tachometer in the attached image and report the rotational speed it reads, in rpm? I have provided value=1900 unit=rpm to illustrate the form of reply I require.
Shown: value=3000 unit=rpm
